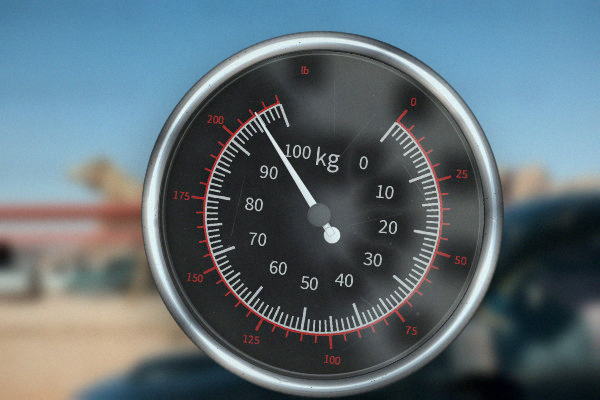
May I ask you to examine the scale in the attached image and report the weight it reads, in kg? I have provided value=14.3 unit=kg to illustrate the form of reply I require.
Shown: value=96 unit=kg
